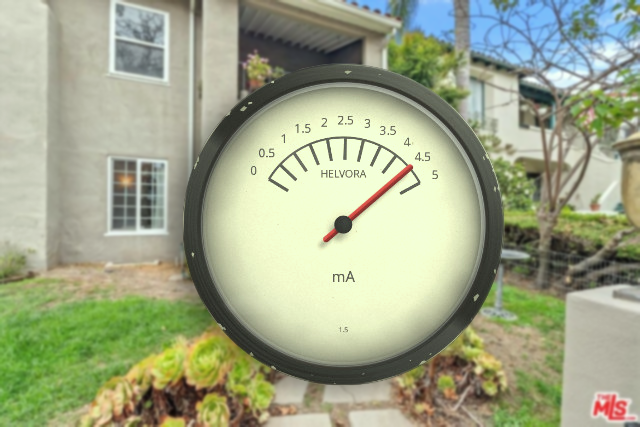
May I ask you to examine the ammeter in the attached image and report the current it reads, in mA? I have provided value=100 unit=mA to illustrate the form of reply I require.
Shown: value=4.5 unit=mA
